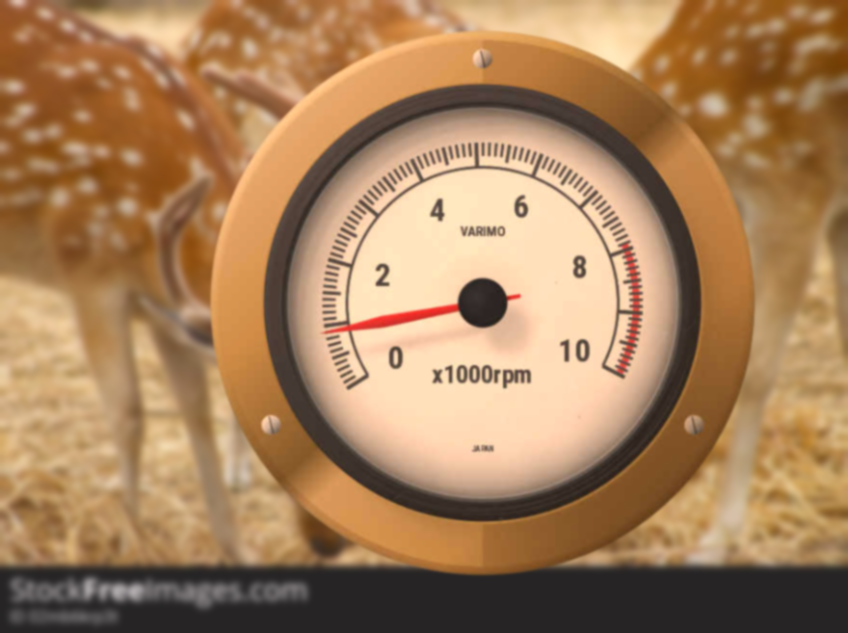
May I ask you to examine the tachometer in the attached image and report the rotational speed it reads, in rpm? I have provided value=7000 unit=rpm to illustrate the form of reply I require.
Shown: value=900 unit=rpm
